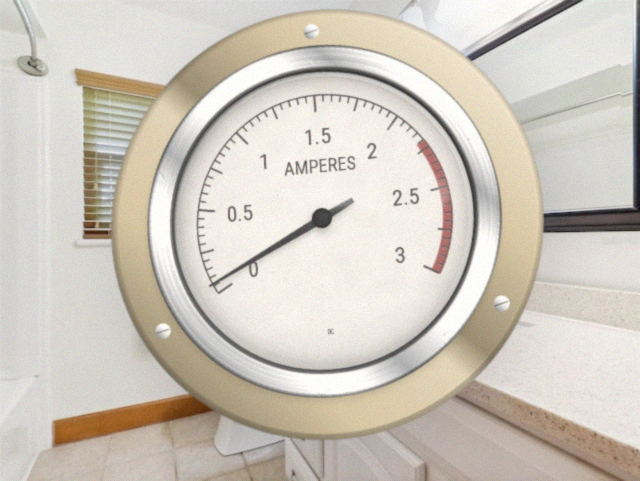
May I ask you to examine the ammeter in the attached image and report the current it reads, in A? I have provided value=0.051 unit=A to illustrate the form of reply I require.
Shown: value=0.05 unit=A
